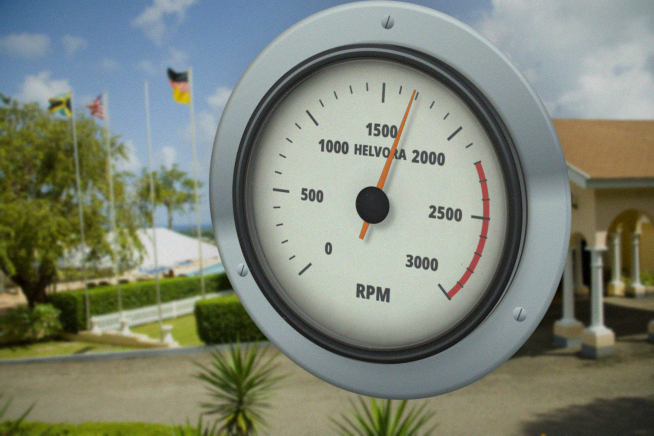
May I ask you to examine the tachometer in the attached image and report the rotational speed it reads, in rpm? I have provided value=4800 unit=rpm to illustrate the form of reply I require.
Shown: value=1700 unit=rpm
